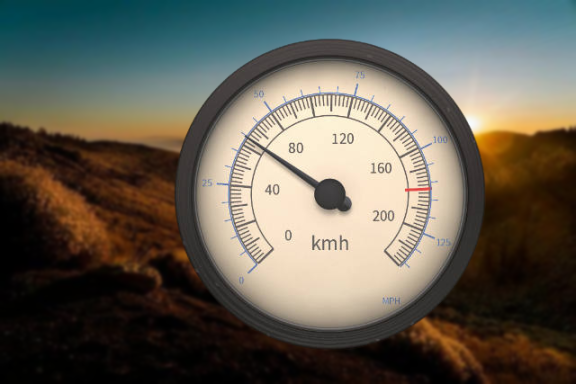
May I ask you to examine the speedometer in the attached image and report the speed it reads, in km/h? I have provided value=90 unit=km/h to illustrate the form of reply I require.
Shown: value=64 unit=km/h
